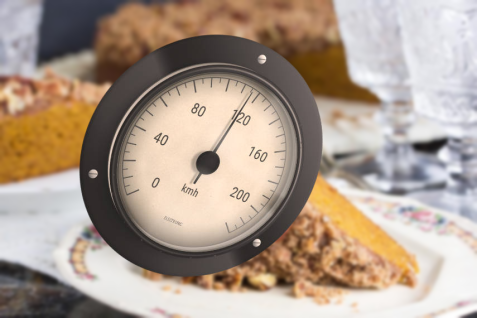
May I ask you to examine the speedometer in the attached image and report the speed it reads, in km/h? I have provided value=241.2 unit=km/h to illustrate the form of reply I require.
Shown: value=115 unit=km/h
